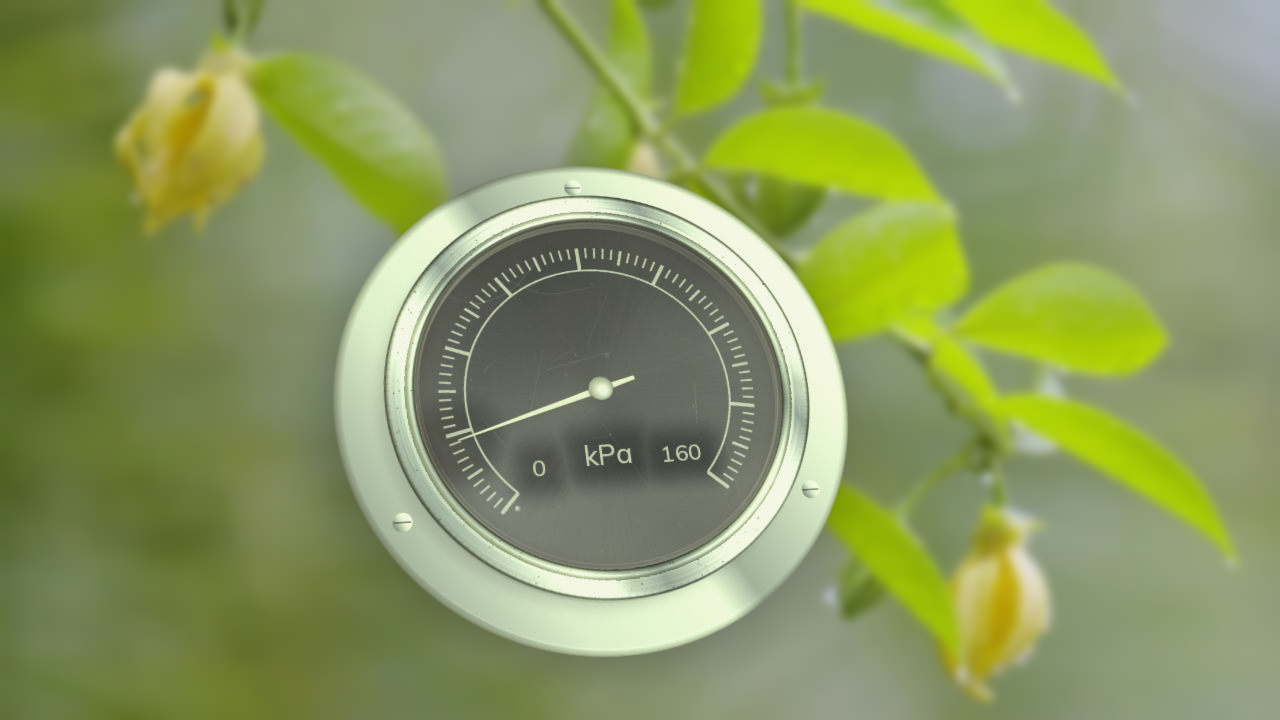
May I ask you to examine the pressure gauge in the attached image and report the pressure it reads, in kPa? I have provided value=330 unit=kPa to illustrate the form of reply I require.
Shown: value=18 unit=kPa
